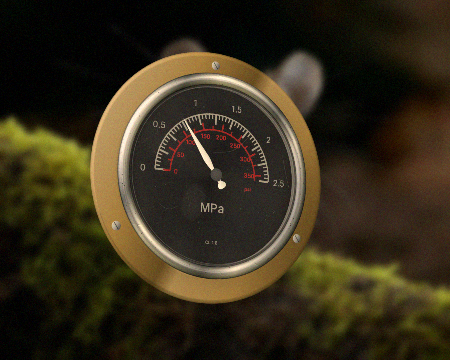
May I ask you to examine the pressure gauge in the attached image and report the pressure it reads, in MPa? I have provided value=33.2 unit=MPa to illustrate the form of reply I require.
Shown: value=0.75 unit=MPa
